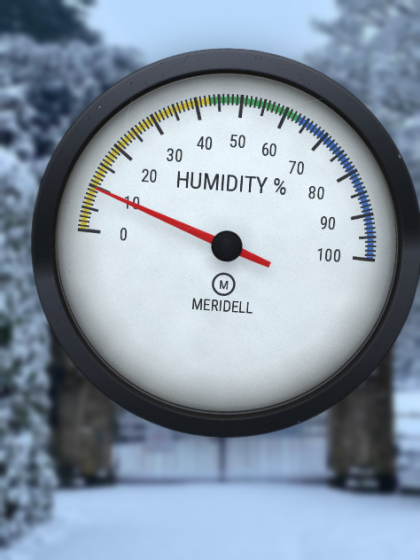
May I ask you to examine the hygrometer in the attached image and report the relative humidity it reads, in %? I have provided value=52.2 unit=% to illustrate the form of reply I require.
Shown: value=10 unit=%
